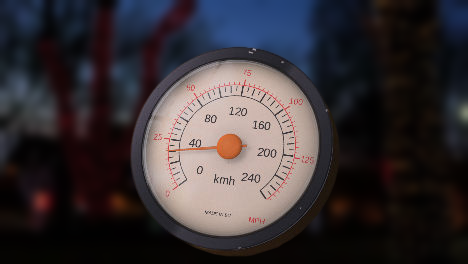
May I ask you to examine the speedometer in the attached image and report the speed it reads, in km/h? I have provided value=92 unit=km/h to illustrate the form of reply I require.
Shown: value=30 unit=km/h
